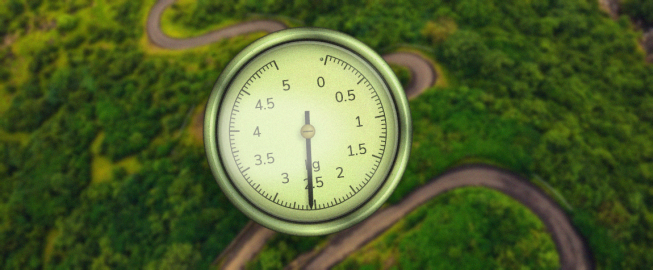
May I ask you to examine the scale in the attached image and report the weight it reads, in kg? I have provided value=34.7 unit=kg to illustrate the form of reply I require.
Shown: value=2.55 unit=kg
